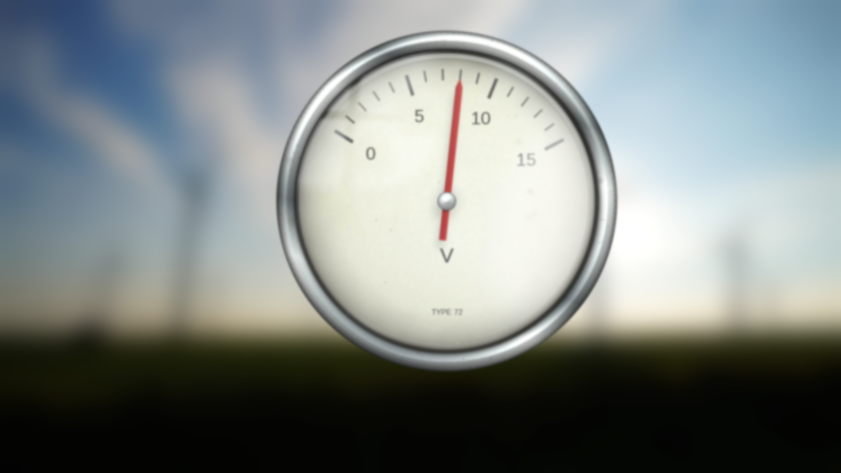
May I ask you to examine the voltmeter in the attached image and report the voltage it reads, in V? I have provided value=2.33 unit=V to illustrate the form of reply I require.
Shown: value=8 unit=V
